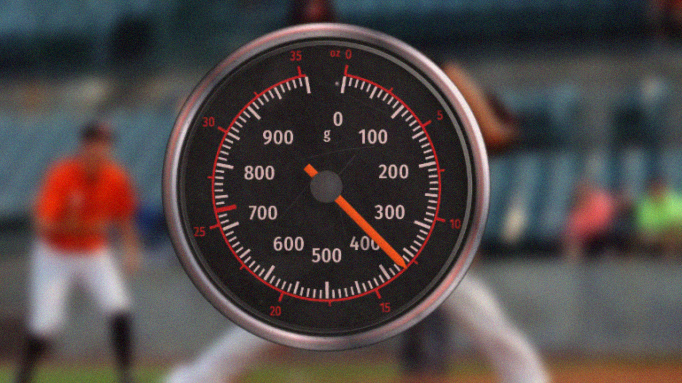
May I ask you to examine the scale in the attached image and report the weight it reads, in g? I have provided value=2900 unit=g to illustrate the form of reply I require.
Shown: value=370 unit=g
